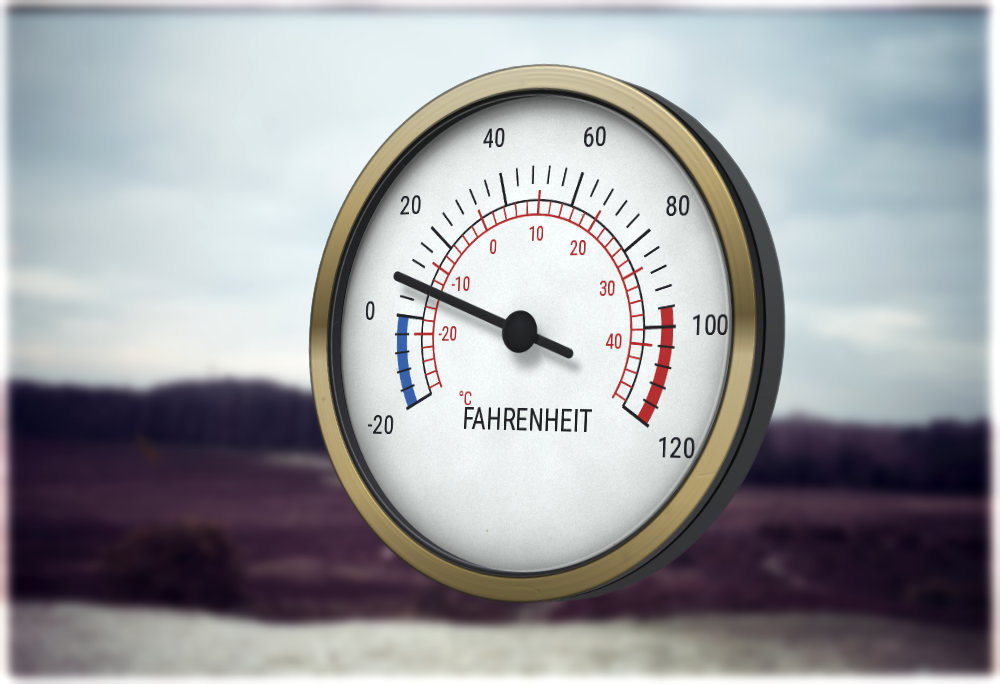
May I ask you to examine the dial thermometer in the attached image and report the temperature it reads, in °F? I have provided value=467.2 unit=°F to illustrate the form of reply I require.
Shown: value=8 unit=°F
